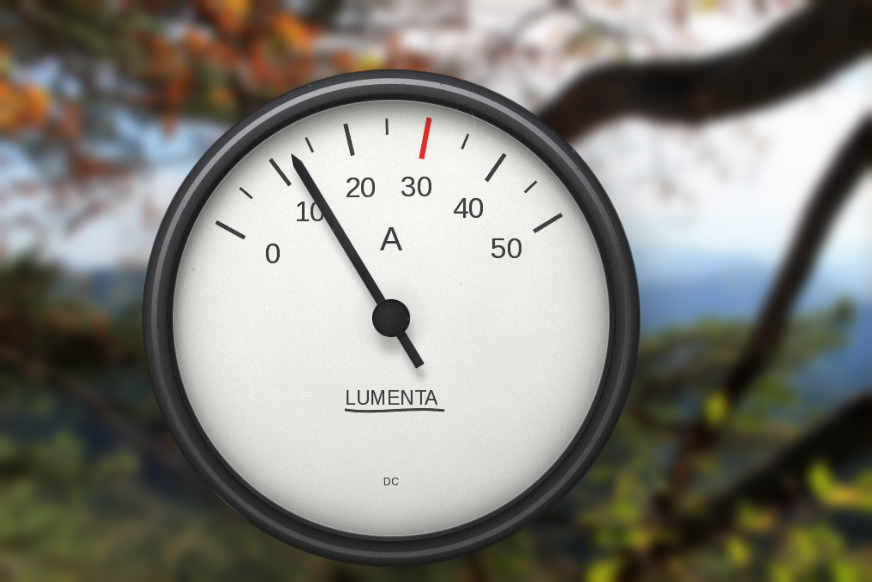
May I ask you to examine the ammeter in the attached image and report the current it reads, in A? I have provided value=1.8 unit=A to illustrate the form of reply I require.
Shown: value=12.5 unit=A
